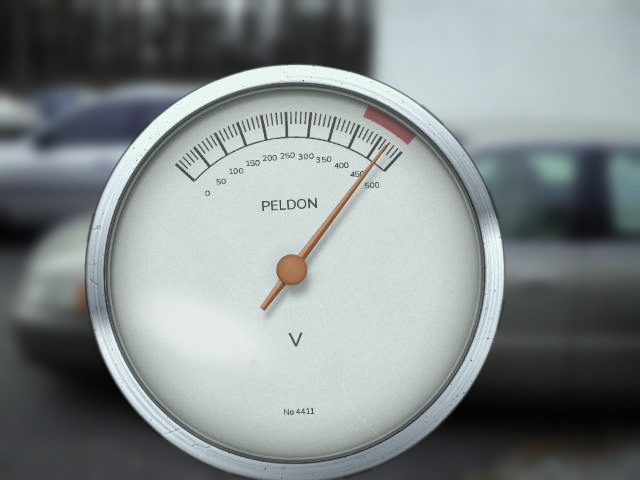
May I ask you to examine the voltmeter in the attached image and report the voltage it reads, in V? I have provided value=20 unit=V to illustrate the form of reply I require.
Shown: value=470 unit=V
